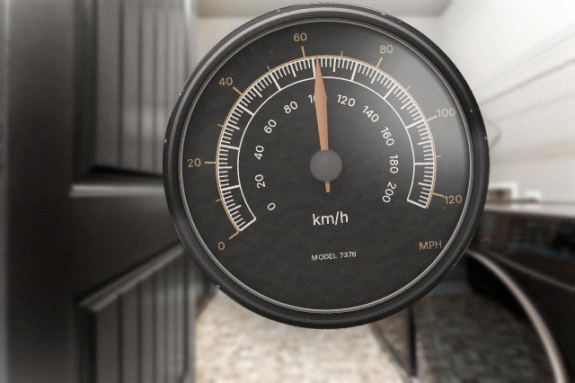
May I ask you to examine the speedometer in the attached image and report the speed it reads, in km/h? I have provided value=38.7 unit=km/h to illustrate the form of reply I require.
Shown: value=102 unit=km/h
